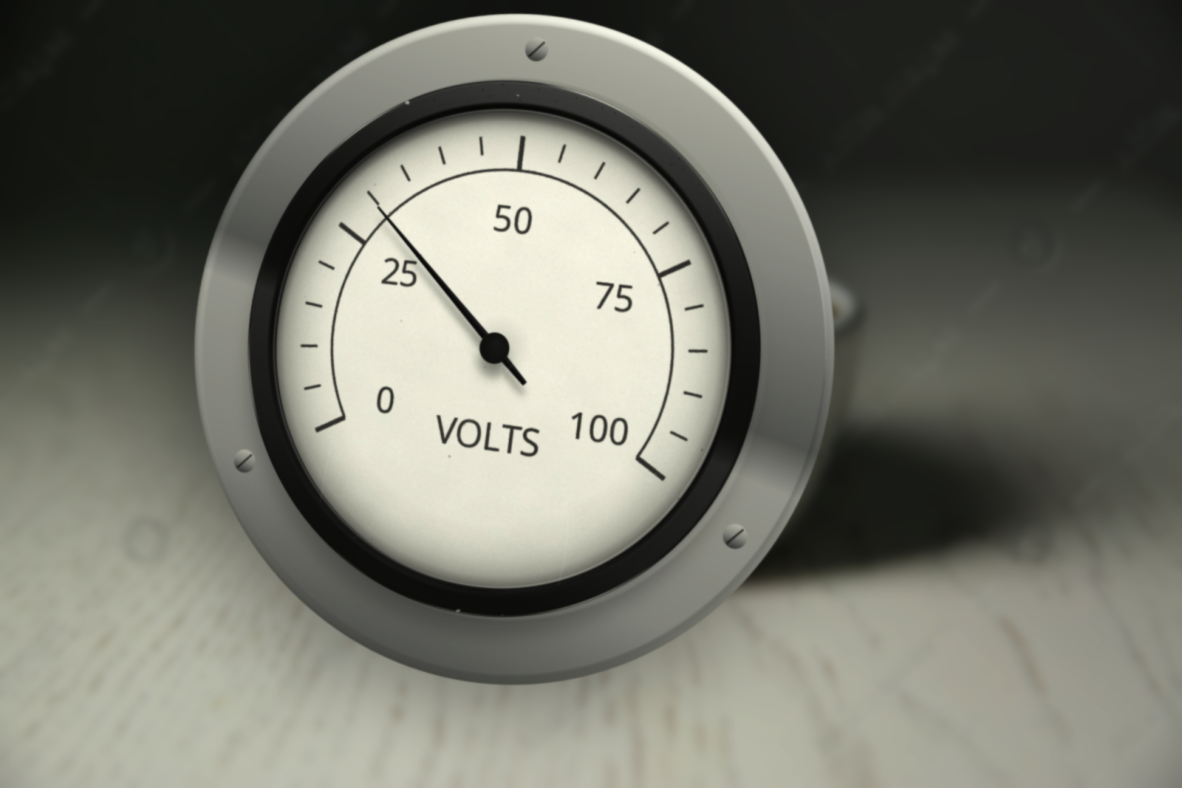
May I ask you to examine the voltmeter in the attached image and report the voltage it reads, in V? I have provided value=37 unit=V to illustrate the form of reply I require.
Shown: value=30 unit=V
